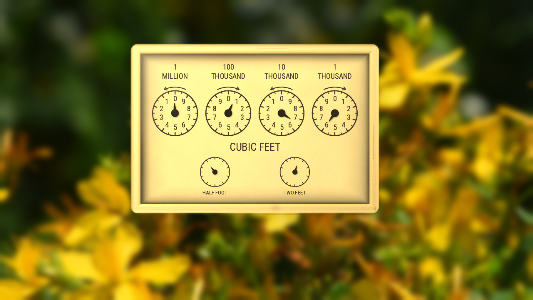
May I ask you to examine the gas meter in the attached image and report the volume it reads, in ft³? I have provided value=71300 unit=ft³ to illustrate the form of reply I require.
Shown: value=6600 unit=ft³
